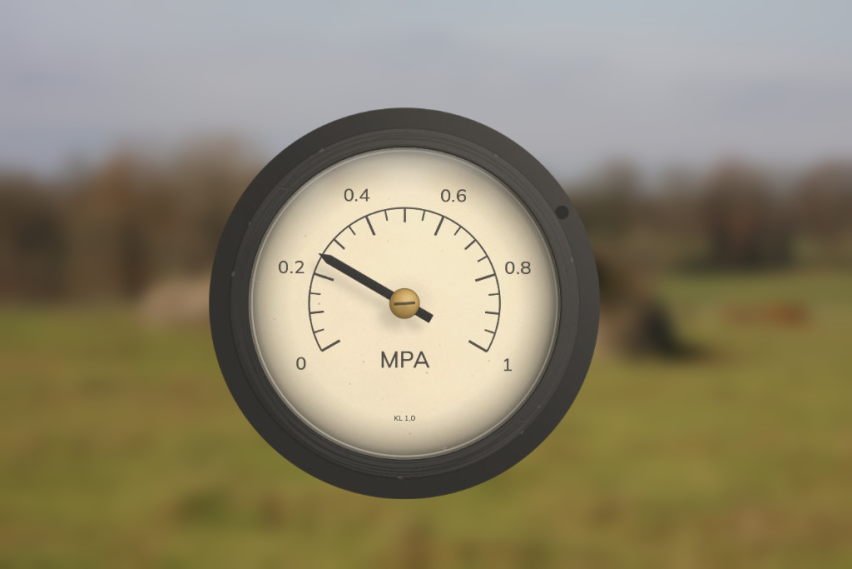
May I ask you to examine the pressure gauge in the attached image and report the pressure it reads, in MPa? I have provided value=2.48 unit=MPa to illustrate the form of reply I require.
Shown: value=0.25 unit=MPa
